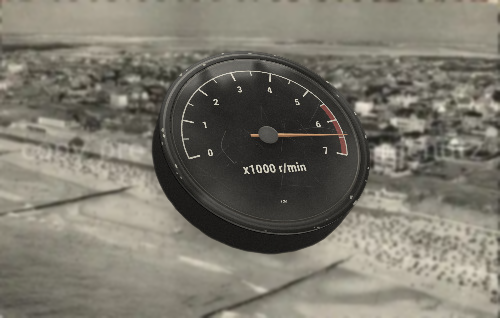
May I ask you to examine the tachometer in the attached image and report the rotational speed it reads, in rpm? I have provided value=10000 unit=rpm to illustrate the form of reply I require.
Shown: value=6500 unit=rpm
